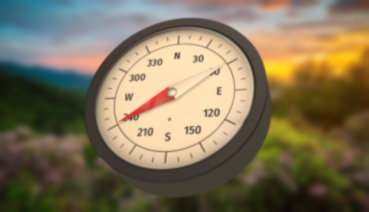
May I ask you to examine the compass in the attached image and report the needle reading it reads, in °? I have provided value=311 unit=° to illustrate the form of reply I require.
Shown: value=240 unit=°
